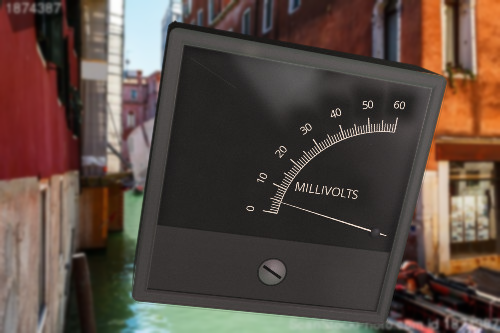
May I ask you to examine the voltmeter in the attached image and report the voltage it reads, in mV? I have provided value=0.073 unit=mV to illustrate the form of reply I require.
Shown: value=5 unit=mV
